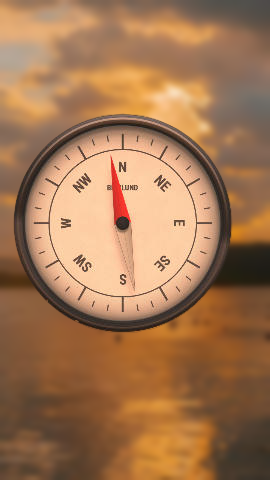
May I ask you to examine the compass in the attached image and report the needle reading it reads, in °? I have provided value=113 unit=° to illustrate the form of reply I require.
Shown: value=350 unit=°
